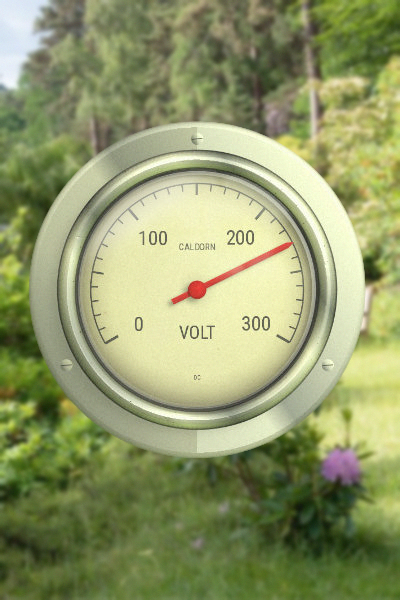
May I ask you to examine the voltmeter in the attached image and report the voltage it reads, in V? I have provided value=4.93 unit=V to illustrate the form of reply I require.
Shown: value=230 unit=V
